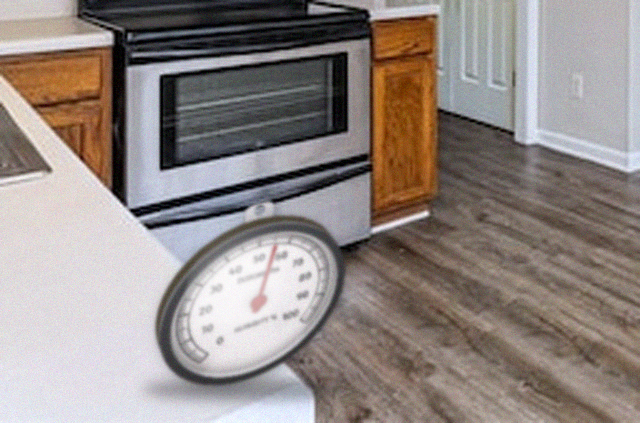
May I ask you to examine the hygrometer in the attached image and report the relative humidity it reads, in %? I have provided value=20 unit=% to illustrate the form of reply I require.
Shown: value=55 unit=%
